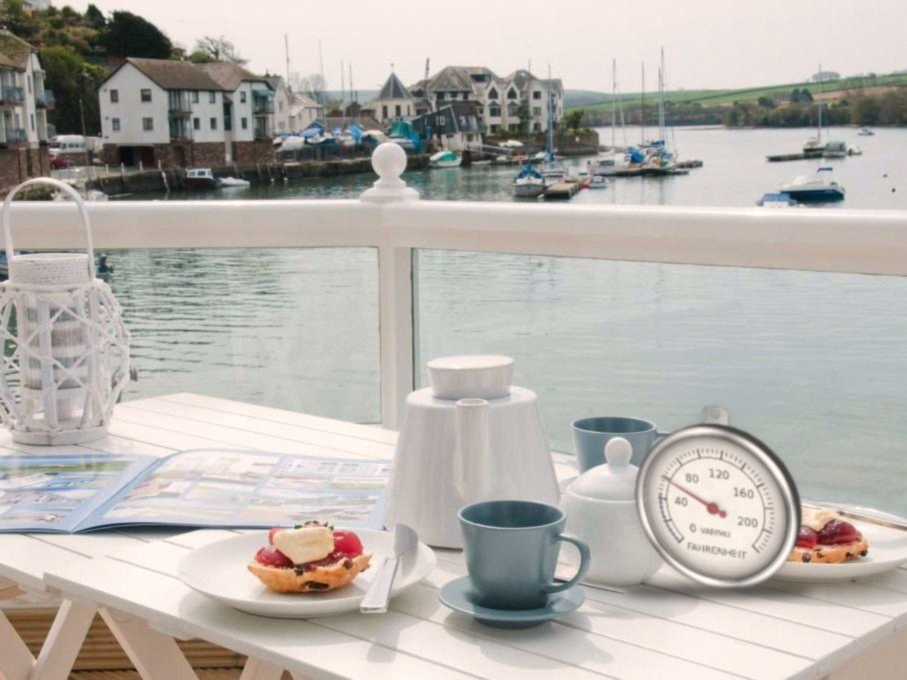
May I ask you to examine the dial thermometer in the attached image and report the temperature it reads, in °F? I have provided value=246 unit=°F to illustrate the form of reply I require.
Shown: value=60 unit=°F
